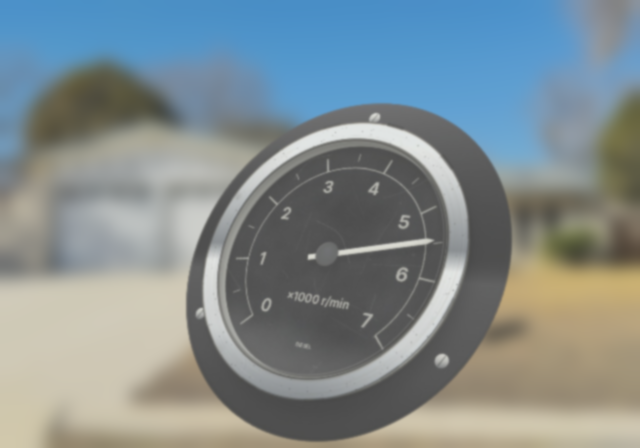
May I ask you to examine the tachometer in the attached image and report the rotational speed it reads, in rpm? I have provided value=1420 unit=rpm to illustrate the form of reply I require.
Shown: value=5500 unit=rpm
